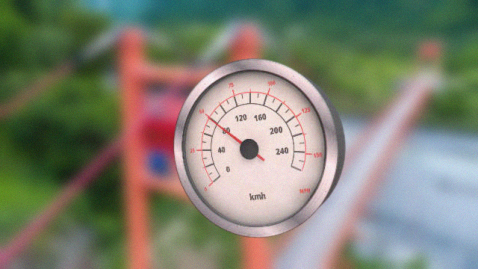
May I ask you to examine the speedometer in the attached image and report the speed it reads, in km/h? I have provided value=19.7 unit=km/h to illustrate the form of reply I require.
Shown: value=80 unit=km/h
